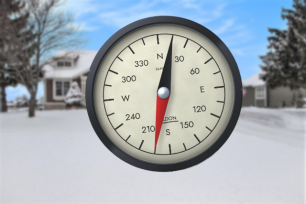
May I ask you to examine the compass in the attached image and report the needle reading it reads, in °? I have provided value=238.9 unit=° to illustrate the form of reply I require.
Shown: value=195 unit=°
